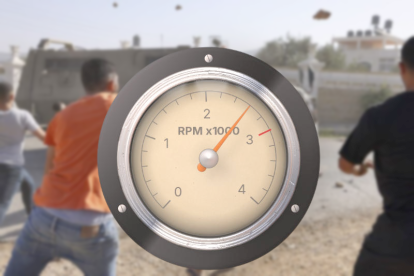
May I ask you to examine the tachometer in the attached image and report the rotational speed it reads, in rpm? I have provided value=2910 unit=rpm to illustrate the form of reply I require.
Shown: value=2600 unit=rpm
